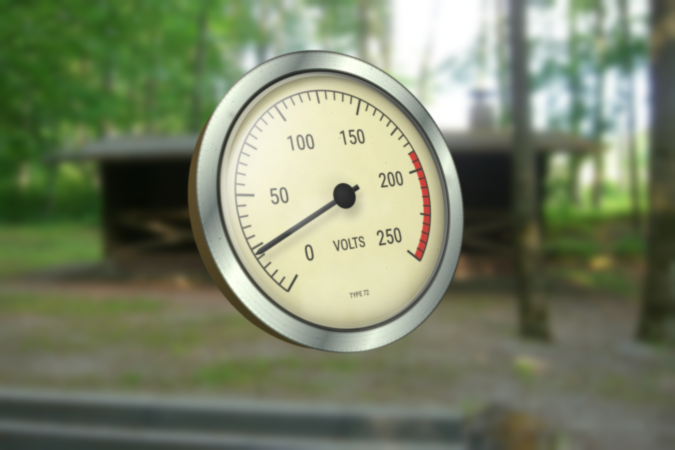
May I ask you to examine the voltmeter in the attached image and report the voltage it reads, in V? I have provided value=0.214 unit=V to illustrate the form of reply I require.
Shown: value=22.5 unit=V
